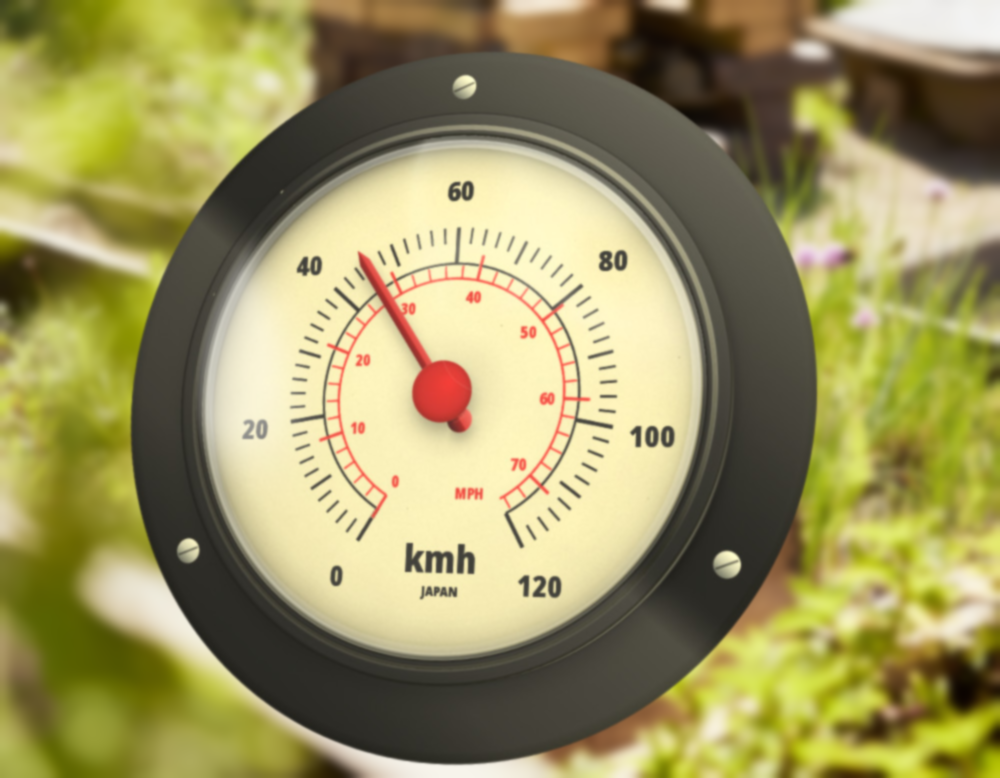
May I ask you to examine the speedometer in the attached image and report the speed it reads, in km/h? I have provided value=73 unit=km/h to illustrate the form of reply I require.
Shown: value=46 unit=km/h
